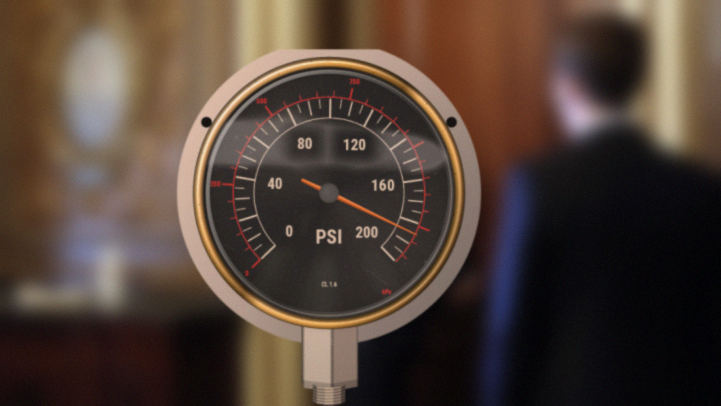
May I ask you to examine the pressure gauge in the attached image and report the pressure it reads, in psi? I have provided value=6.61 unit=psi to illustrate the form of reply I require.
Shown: value=185 unit=psi
